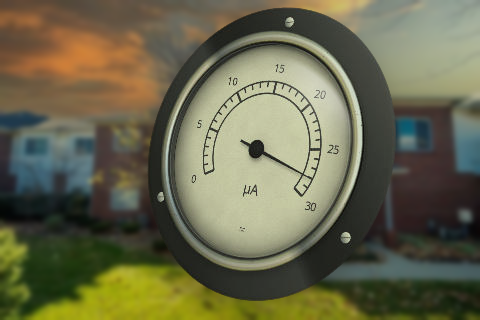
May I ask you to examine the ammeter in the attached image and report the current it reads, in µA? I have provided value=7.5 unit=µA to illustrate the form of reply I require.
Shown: value=28 unit=µA
